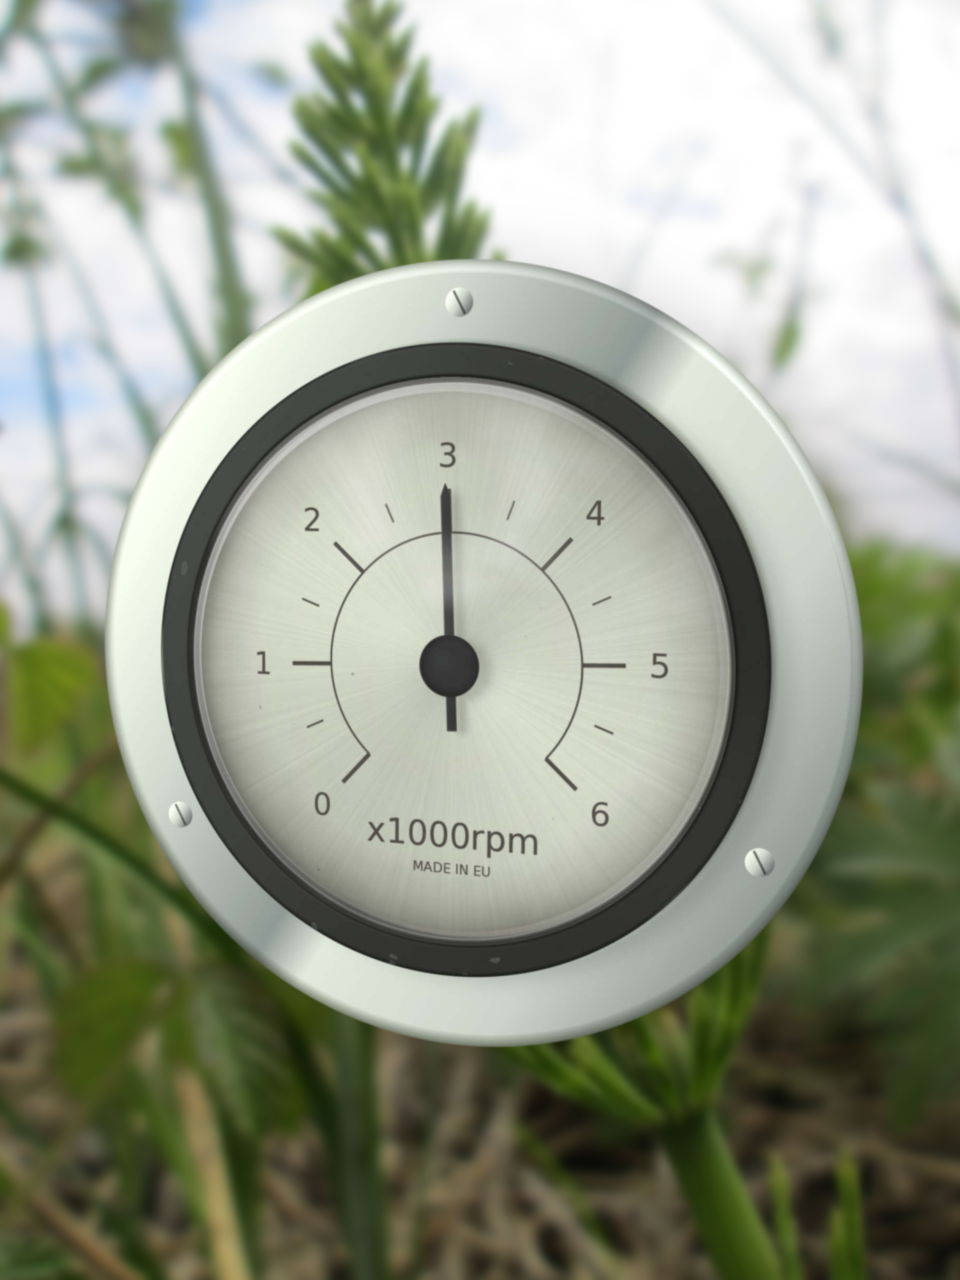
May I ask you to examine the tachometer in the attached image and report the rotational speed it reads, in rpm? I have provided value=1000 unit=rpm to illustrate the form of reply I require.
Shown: value=3000 unit=rpm
